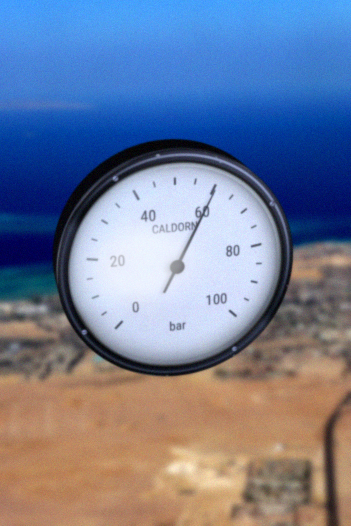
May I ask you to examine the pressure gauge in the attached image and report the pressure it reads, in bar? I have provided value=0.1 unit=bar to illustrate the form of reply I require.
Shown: value=60 unit=bar
